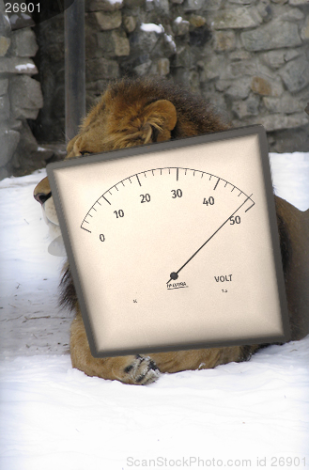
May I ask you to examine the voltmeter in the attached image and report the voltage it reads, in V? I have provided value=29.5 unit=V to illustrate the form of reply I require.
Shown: value=48 unit=V
